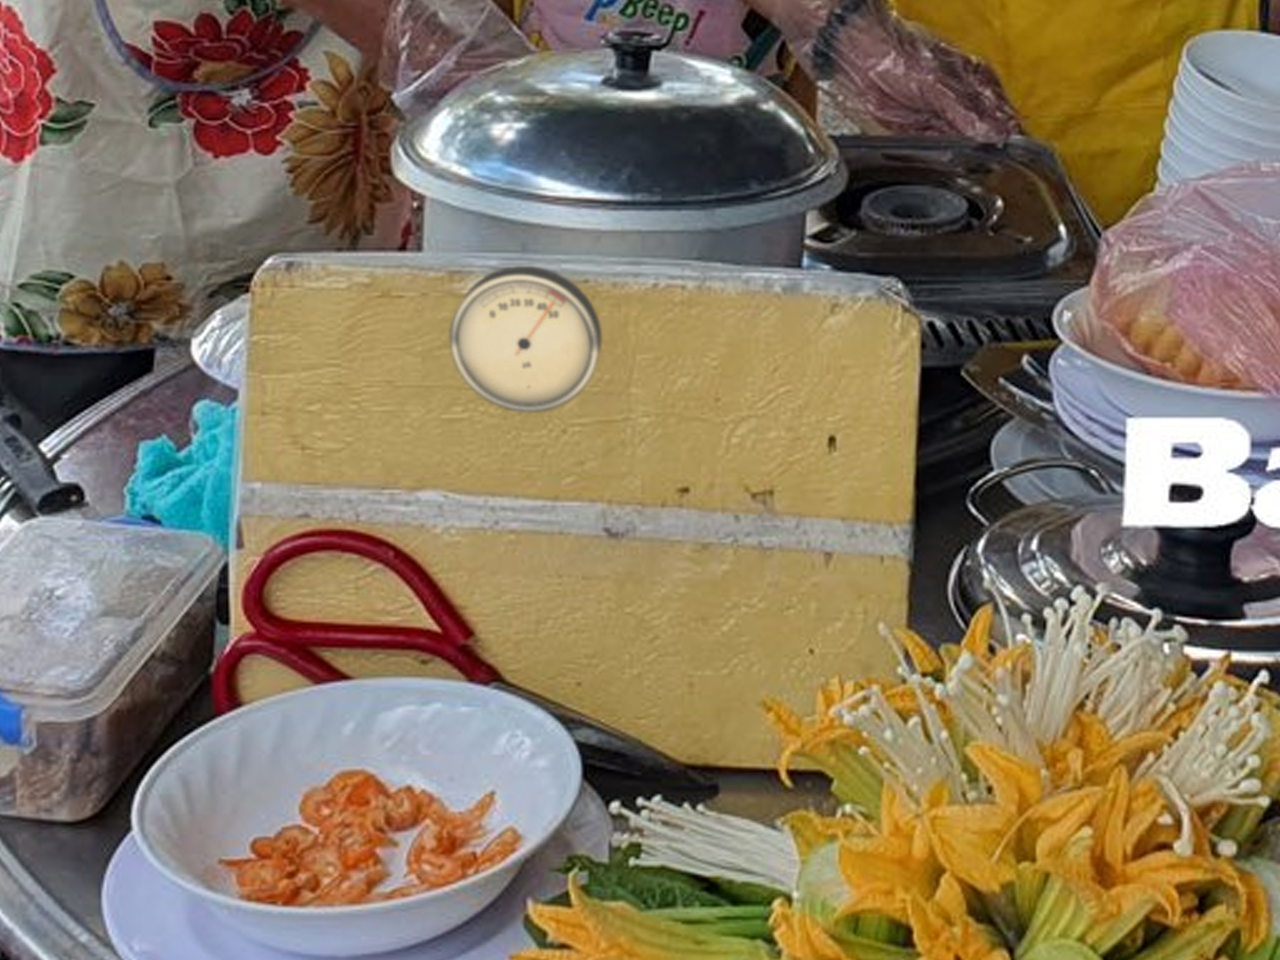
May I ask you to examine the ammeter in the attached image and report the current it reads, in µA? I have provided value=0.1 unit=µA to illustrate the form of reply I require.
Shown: value=45 unit=µA
